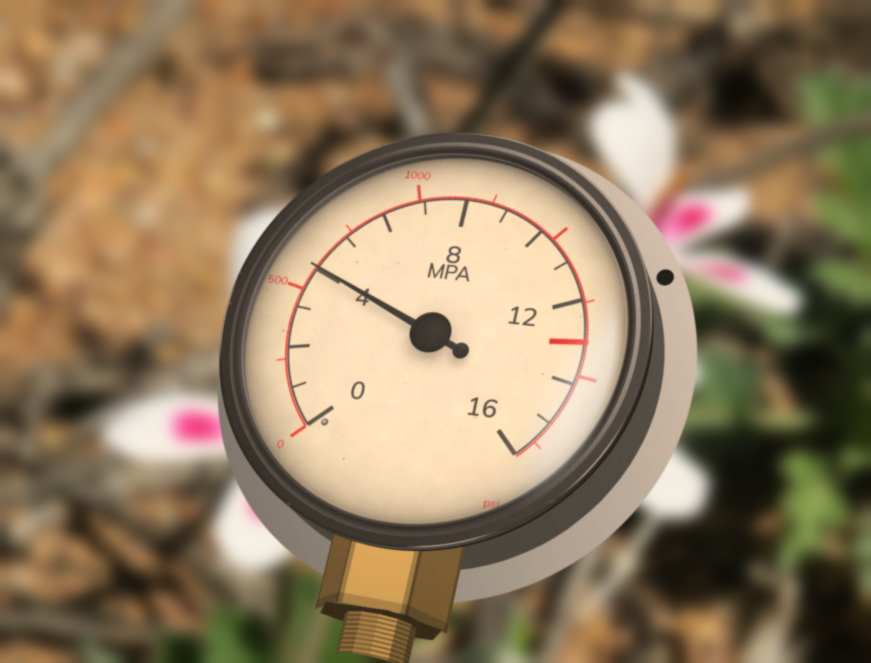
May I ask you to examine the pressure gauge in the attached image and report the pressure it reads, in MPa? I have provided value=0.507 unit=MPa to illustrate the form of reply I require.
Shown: value=4 unit=MPa
